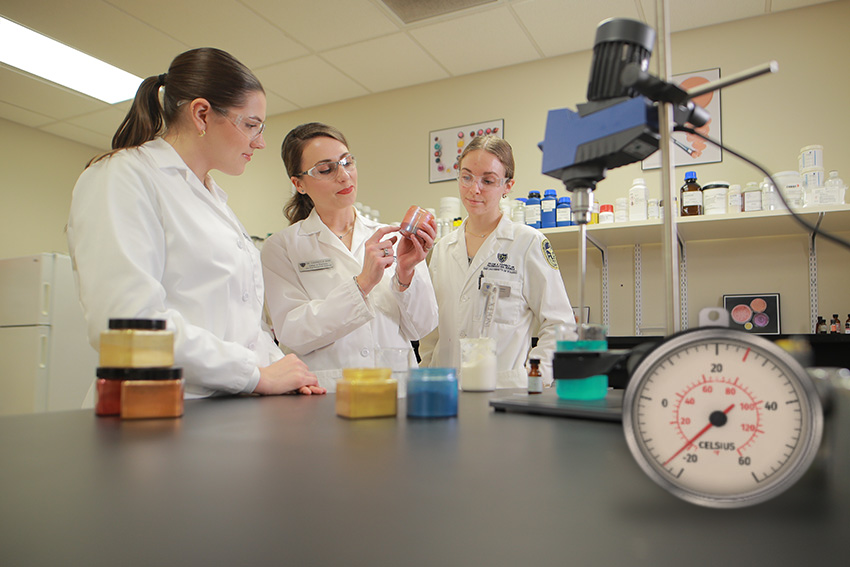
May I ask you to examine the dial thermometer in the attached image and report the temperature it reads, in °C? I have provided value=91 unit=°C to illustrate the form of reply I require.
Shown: value=-16 unit=°C
